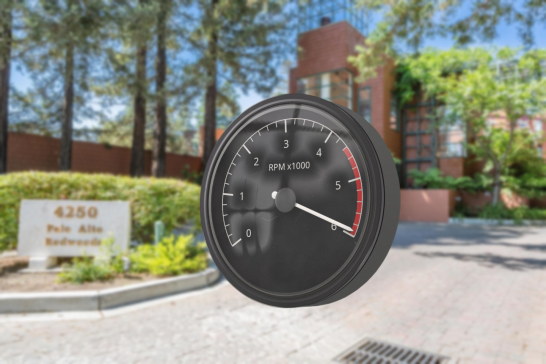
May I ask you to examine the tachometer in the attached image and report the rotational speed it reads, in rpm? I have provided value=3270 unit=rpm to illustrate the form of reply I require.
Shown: value=5900 unit=rpm
